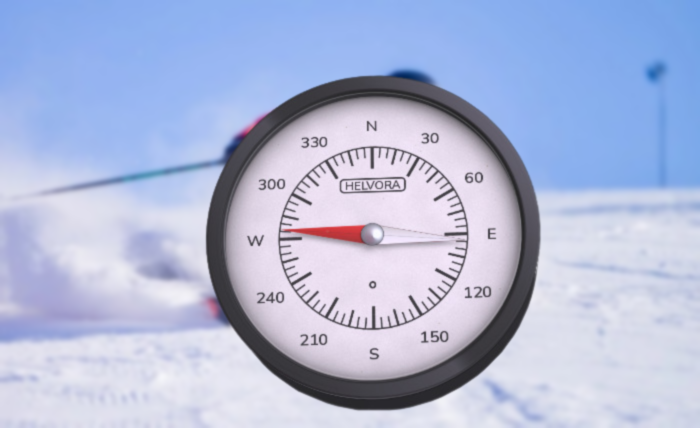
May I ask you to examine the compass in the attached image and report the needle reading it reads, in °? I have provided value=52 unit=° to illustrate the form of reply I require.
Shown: value=275 unit=°
